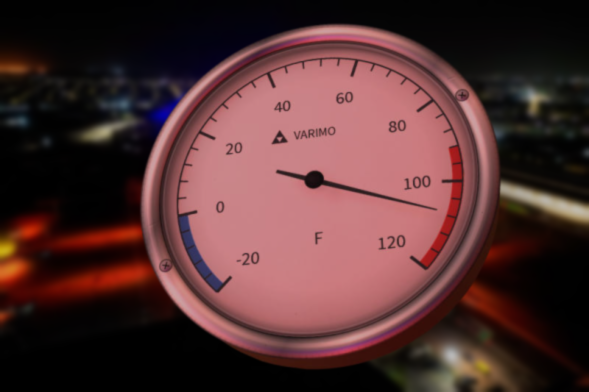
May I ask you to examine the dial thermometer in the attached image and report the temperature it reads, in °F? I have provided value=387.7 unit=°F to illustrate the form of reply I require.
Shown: value=108 unit=°F
